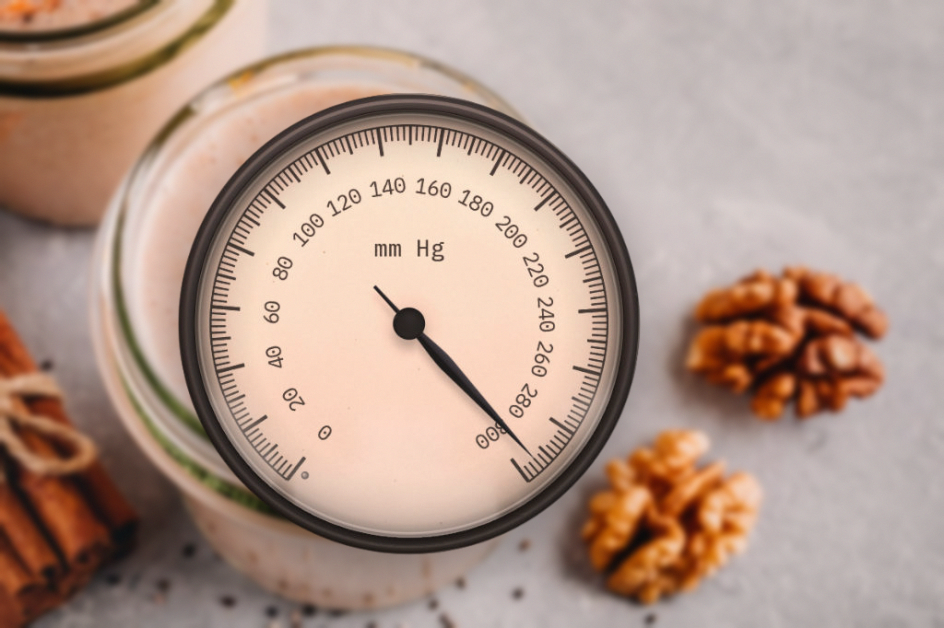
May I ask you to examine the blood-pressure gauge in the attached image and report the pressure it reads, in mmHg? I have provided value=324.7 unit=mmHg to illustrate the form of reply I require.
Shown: value=294 unit=mmHg
